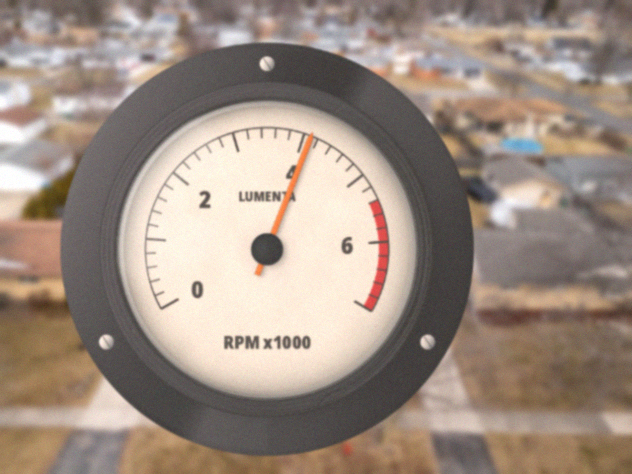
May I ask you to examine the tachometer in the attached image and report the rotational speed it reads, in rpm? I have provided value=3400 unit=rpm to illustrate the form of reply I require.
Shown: value=4100 unit=rpm
